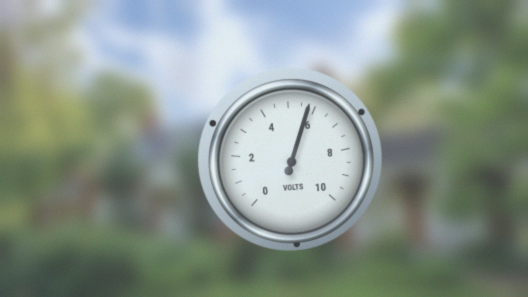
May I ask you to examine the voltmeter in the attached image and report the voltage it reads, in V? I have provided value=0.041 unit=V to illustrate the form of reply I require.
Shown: value=5.75 unit=V
